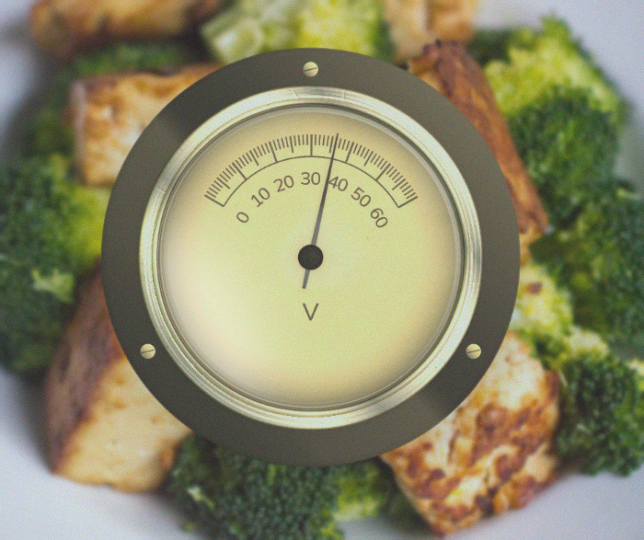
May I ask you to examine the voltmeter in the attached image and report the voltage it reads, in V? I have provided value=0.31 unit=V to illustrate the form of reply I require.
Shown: value=36 unit=V
